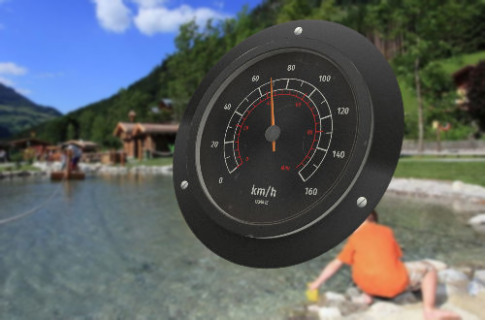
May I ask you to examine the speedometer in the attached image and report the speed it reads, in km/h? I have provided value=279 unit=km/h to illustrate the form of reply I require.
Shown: value=70 unit=km/h
